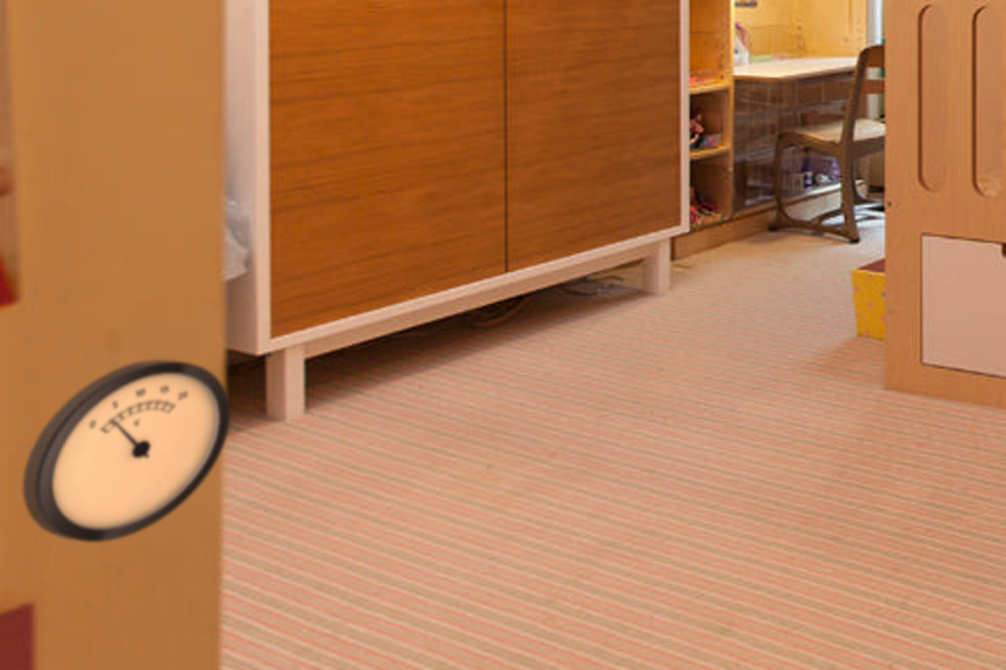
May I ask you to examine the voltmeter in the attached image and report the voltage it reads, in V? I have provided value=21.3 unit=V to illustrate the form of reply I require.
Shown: value=2.5 unit=V
